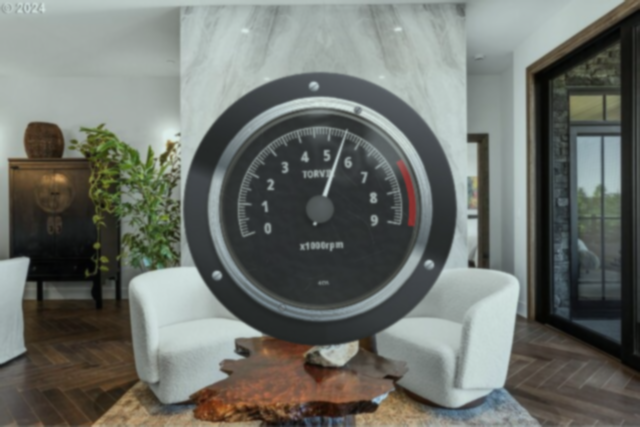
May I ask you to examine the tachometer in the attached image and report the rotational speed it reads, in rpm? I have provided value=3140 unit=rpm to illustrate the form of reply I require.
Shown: value=5500 unit=rpm
